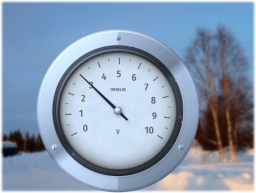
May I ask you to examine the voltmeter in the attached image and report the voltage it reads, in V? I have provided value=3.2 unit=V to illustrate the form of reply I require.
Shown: value=3 unit=V
